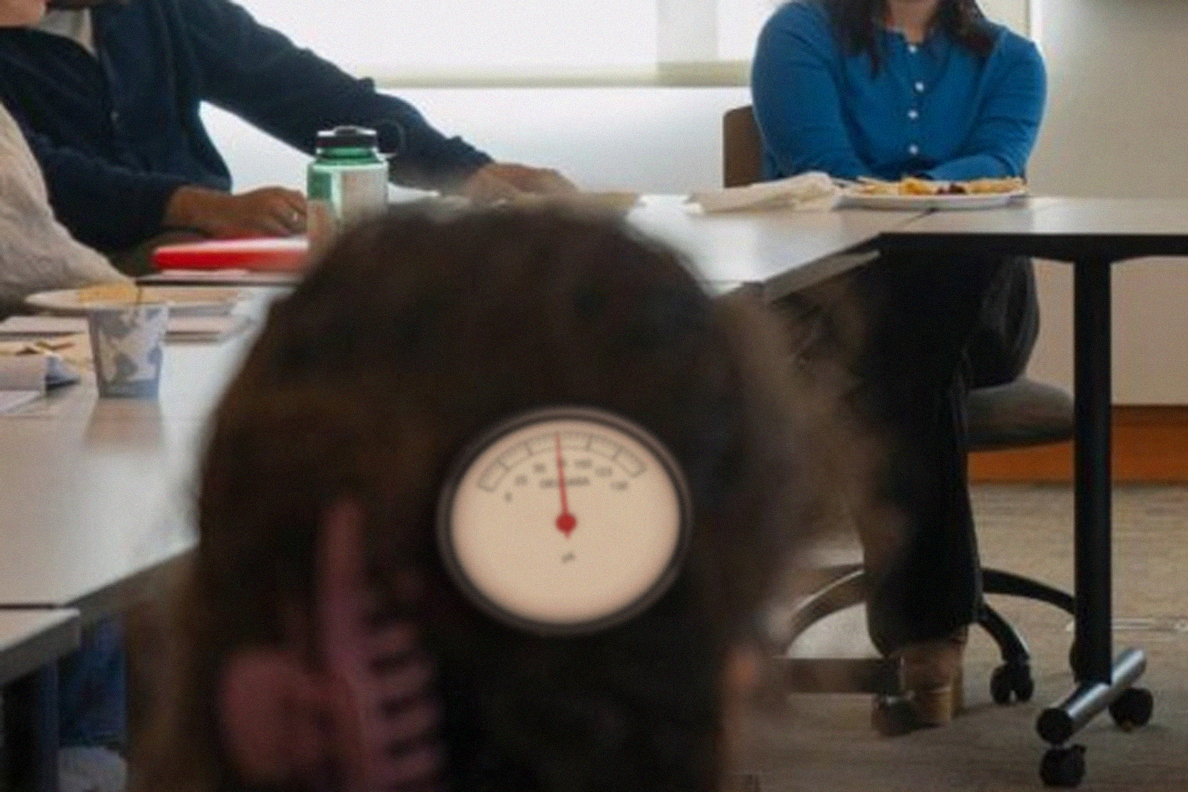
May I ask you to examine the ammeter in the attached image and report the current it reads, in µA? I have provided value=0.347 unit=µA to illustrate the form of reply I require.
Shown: value=75 unit=µA
